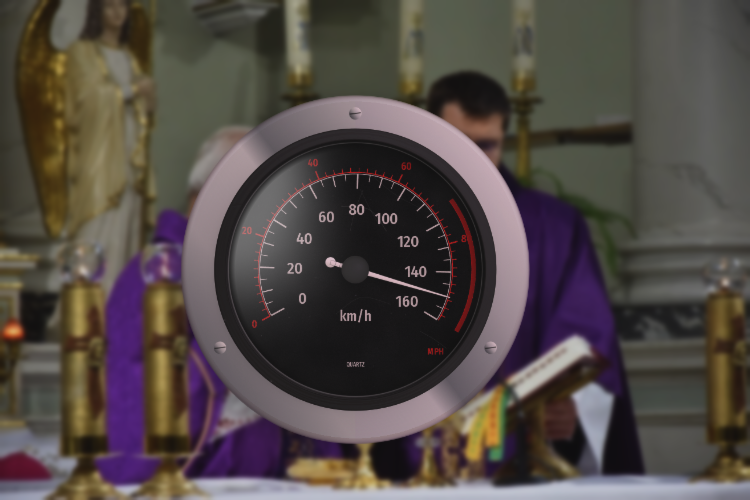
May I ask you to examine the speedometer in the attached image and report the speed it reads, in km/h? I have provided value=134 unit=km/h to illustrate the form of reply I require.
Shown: value=150 unit=km/h
